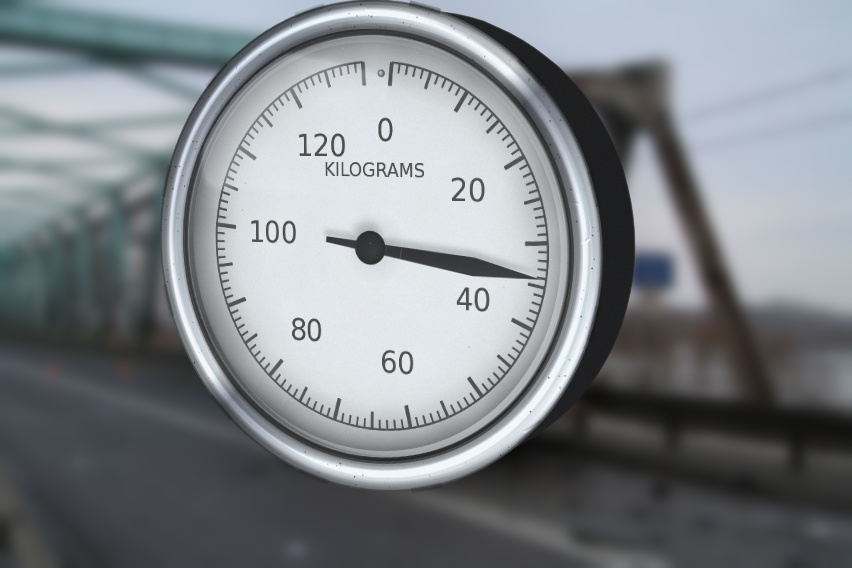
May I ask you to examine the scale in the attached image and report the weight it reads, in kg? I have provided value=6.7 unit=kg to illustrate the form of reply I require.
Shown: value=34 unit=kg
